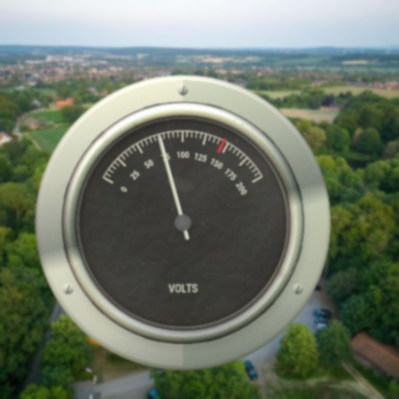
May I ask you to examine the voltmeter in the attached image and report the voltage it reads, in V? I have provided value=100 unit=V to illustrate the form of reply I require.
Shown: value=75 unit=V
